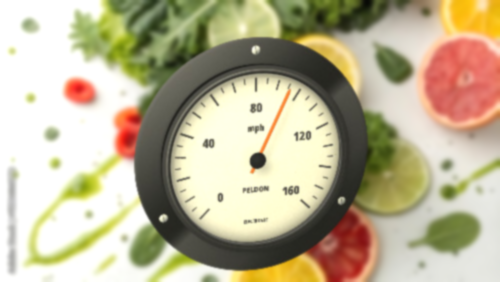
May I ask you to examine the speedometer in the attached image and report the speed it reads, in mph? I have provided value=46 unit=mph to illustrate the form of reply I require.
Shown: value=95 unit=mph
